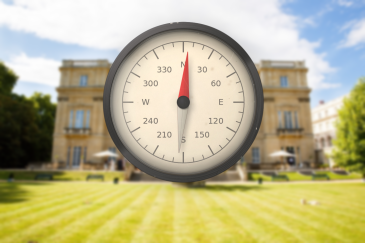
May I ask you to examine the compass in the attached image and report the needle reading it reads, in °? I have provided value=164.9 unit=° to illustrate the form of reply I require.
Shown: value=5 unit=°
